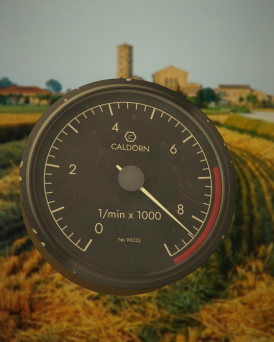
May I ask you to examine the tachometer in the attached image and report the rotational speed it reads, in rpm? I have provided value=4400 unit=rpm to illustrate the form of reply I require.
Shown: value=8400 unit=rpm
